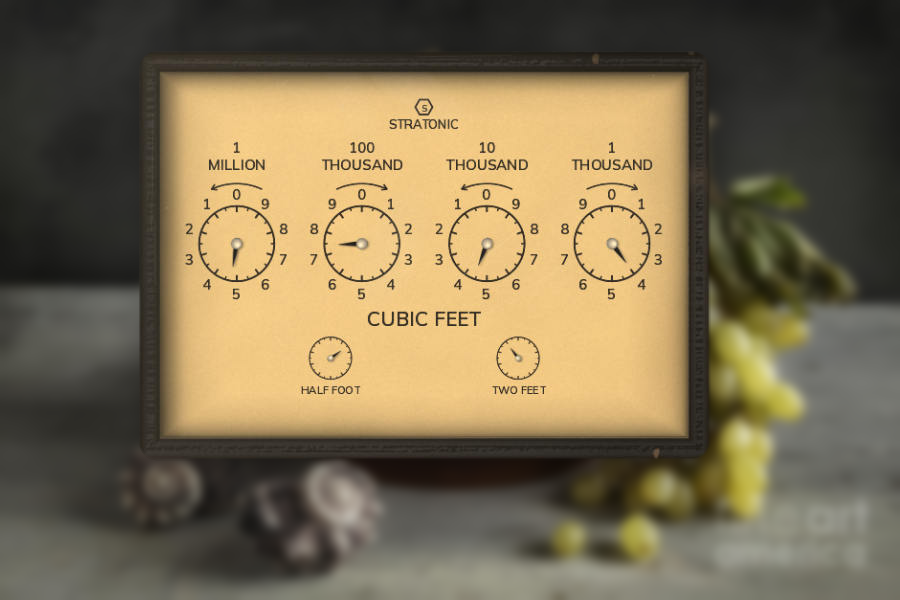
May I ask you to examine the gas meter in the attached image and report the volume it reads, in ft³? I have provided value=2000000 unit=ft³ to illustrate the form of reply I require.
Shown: value=474400 unit=ft³
